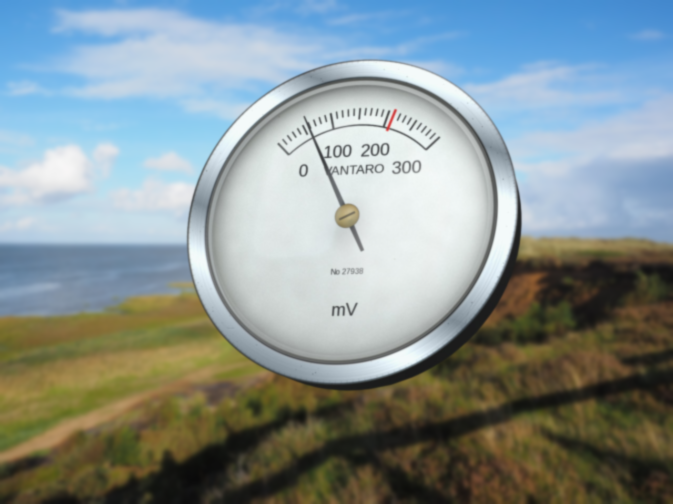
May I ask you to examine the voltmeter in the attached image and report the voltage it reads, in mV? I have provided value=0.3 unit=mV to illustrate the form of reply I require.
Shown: value=60 unit=mV
